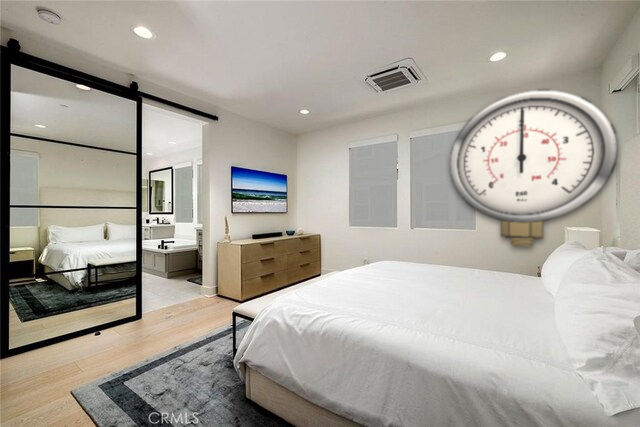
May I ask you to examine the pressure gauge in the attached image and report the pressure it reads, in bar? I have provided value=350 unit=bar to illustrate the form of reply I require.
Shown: value=2 unit=bar
